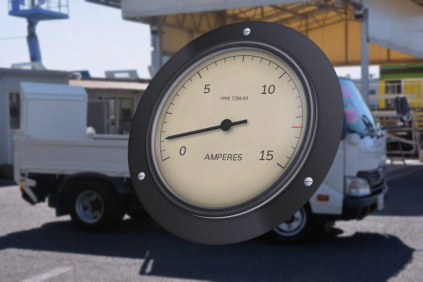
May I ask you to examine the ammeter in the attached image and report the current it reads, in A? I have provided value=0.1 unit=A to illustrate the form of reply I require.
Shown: value=1 unit=A
